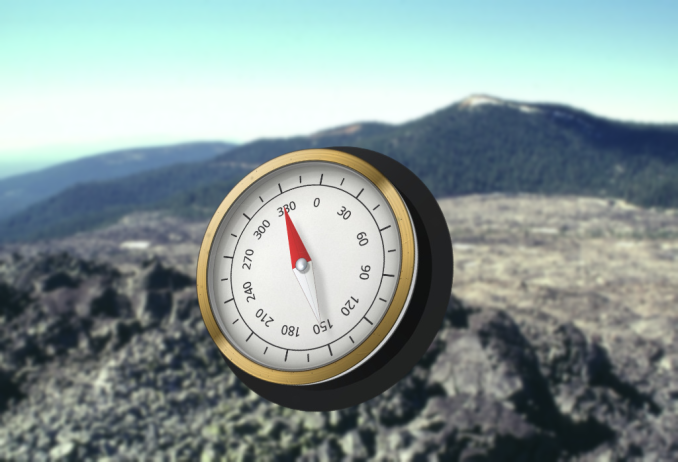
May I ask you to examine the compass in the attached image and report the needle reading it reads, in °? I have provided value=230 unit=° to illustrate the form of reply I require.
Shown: value=330 unit=°
